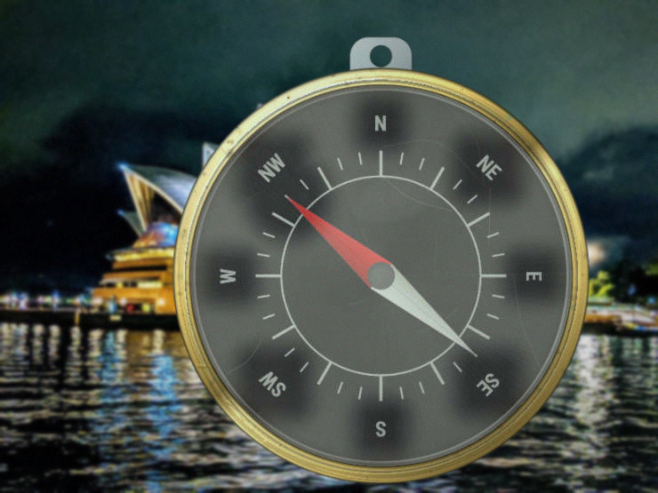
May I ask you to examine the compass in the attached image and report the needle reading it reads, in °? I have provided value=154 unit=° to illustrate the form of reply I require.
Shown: value=310 unit=°
